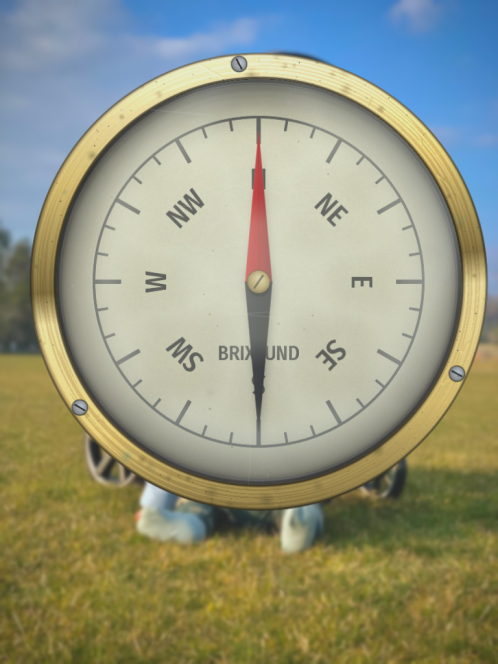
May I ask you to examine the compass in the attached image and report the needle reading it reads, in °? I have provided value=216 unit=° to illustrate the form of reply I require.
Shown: value=0 unit=°
